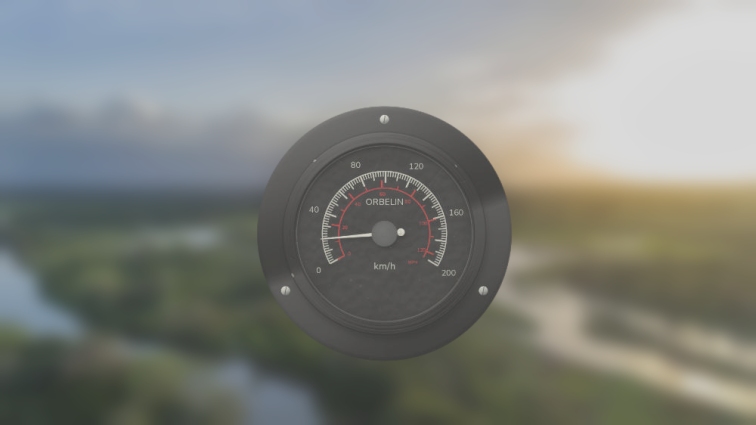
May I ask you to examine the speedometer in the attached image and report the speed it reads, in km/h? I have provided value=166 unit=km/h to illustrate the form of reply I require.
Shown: value=20 unit=km/h
